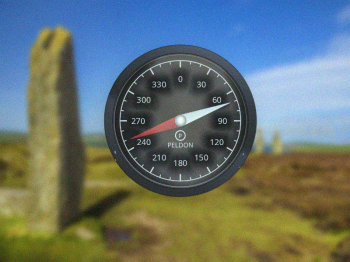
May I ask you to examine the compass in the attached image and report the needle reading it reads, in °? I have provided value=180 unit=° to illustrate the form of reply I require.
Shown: value=250 unit=°
